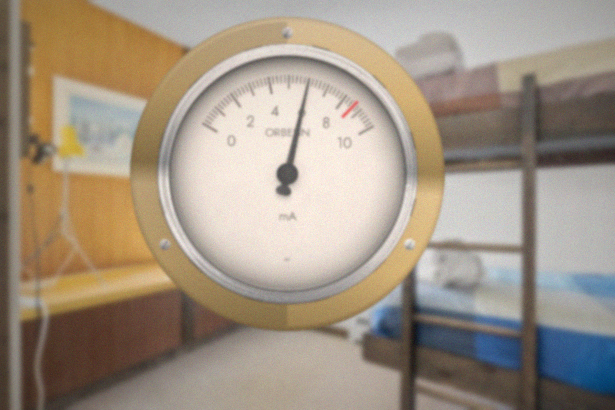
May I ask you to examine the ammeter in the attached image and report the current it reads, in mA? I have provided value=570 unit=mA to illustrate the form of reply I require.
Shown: value=6 unit=mA
